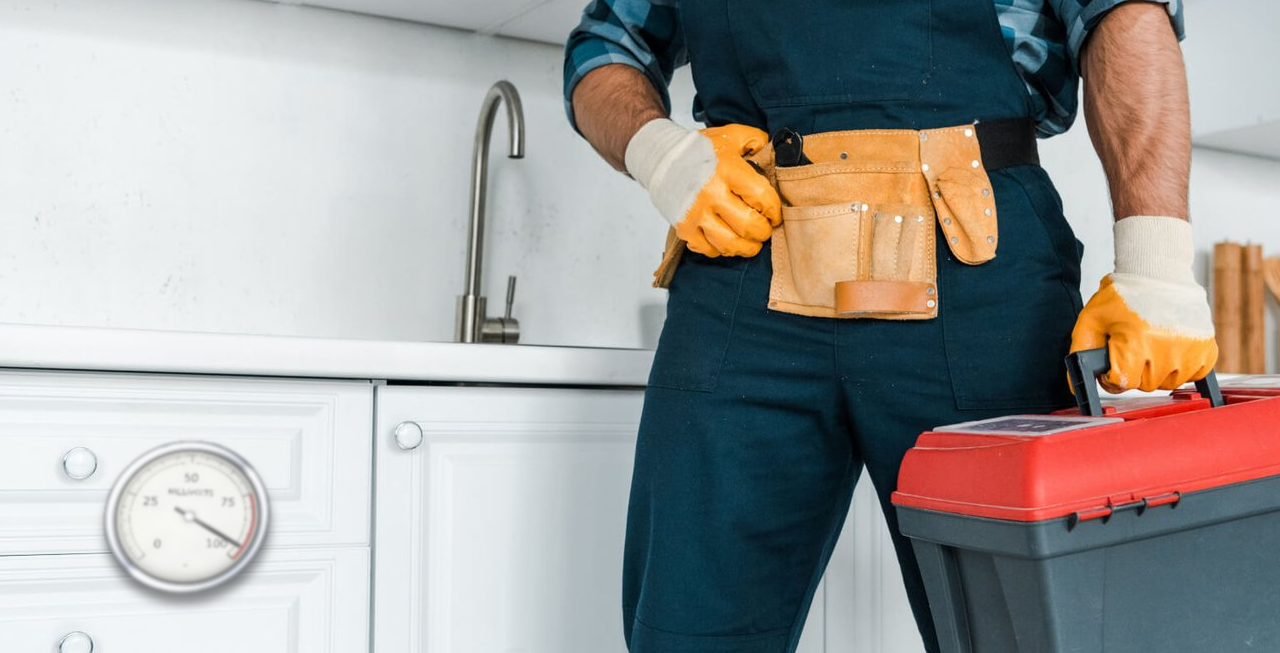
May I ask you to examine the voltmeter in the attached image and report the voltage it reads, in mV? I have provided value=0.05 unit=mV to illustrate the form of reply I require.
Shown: value=95 unit=mV
